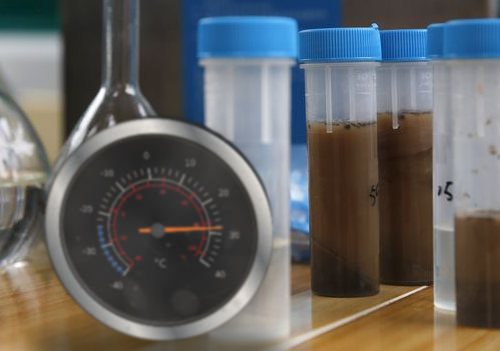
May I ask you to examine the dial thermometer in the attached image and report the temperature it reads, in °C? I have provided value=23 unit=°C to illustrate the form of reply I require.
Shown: value=28 unit=°C
